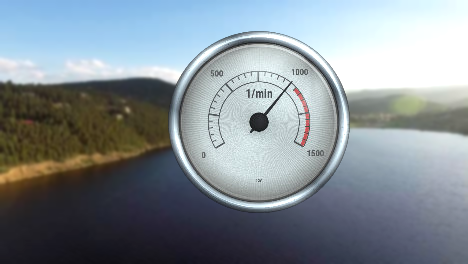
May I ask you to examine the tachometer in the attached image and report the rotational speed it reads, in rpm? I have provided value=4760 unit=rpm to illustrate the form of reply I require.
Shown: value=1000 unit=rpm
